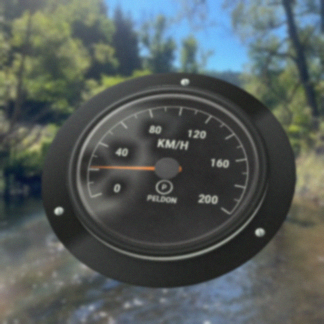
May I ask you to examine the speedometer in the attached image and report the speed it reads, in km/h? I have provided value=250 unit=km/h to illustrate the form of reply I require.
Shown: value=20 unit=km/h
